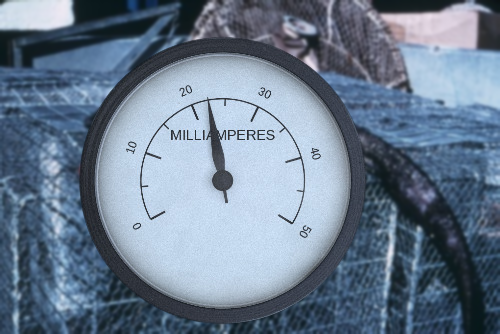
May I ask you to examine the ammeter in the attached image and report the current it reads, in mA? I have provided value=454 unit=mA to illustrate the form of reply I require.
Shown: value=22.5 unit=mA
